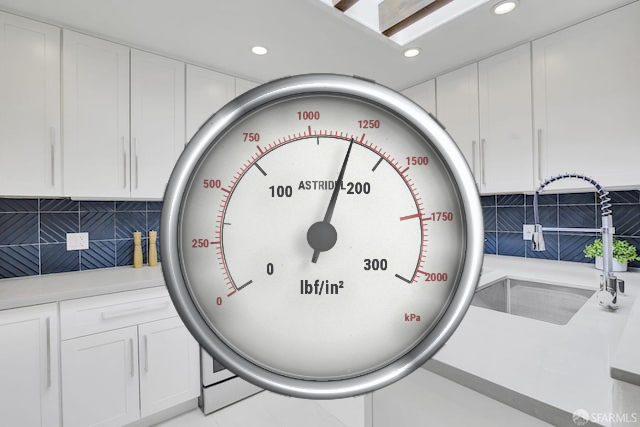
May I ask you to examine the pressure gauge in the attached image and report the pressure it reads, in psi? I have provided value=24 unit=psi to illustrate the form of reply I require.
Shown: value=175 unit=psi
